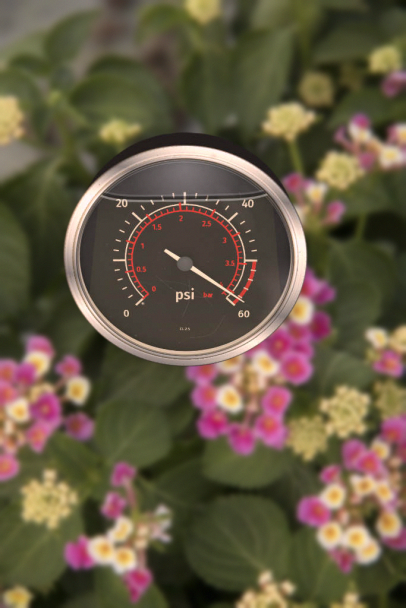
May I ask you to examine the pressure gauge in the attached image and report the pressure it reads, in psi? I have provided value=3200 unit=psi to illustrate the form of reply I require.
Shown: value=58 unit=psi
